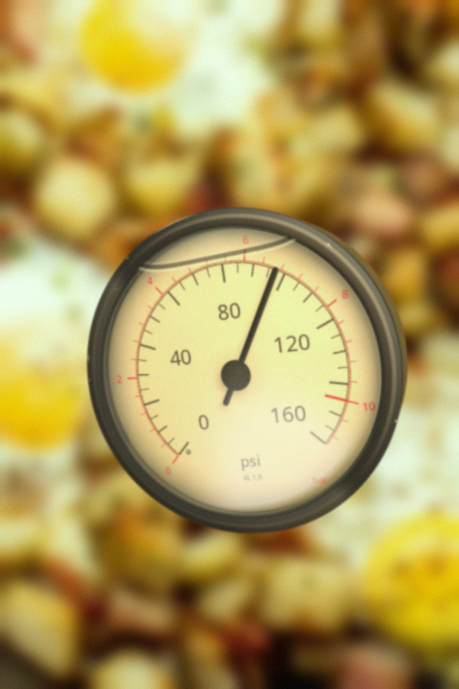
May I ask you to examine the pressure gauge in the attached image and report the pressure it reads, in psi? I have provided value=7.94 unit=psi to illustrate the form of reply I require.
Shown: value=97.5 unit=psi
